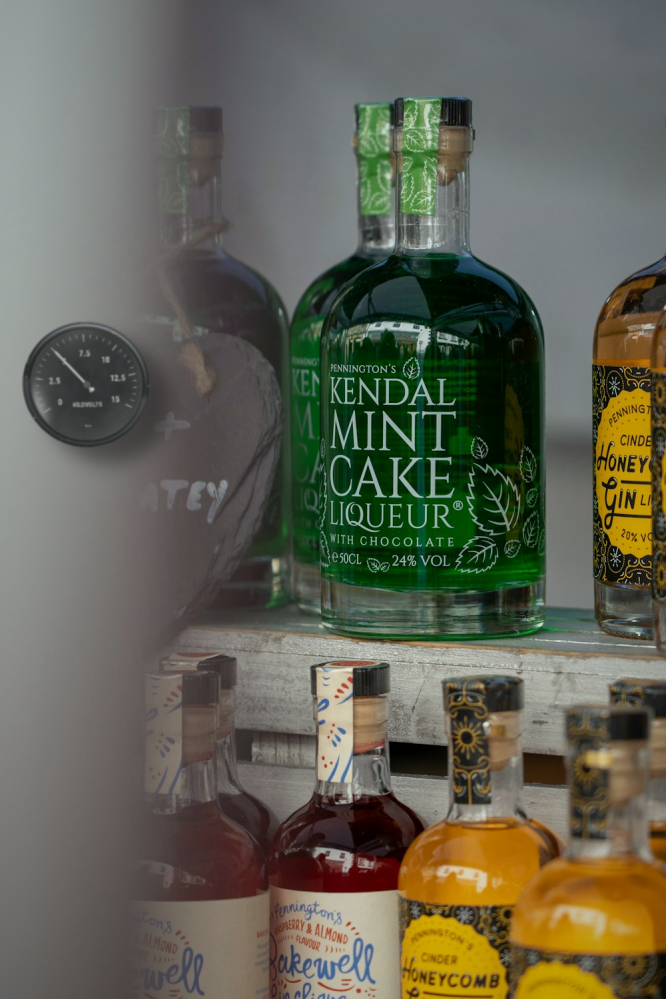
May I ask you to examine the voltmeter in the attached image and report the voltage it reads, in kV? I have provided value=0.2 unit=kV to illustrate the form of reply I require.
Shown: value=5 unit=kV
